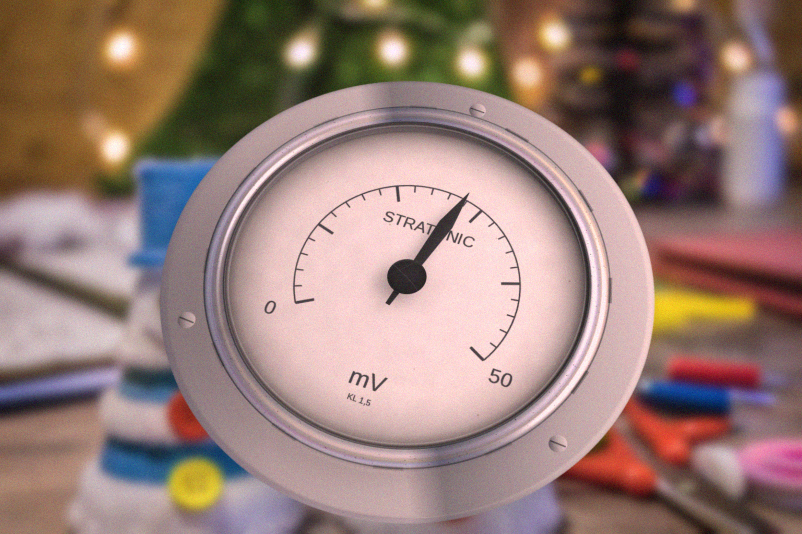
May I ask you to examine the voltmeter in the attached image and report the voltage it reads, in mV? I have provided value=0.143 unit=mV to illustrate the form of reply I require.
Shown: value=28 unit=mV
